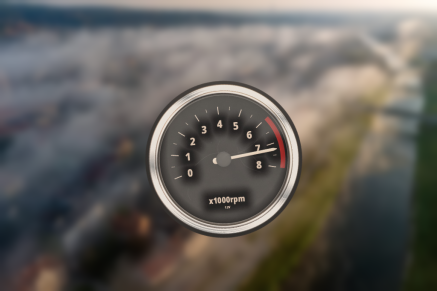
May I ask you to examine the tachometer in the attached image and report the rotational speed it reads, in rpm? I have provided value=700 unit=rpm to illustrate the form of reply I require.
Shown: value=7250 unit=rpm
